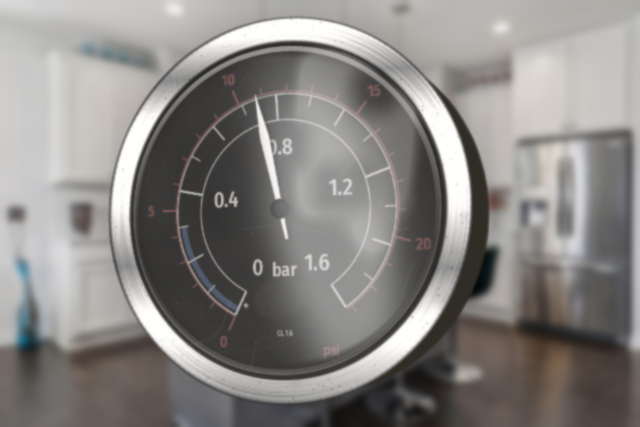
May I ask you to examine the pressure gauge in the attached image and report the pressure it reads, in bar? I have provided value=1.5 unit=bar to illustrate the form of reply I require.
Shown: value=0.75 unit=bar
